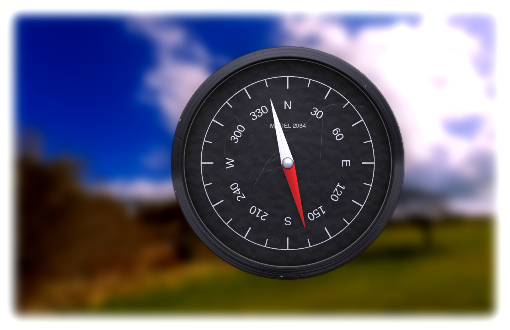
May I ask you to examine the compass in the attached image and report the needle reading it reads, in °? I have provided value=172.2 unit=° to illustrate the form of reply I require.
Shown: value=165 unit=°
